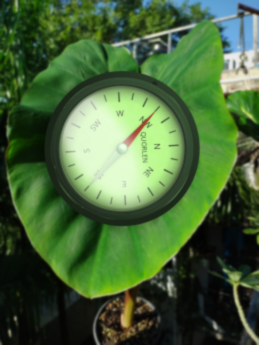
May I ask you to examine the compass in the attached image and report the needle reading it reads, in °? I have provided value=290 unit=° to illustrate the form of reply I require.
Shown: value=315 unit=°
